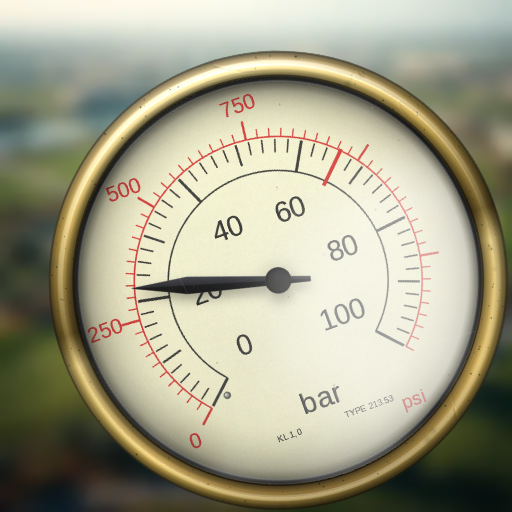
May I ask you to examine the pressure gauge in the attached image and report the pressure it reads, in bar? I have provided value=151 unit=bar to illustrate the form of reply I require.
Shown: value=22 unit=bar
